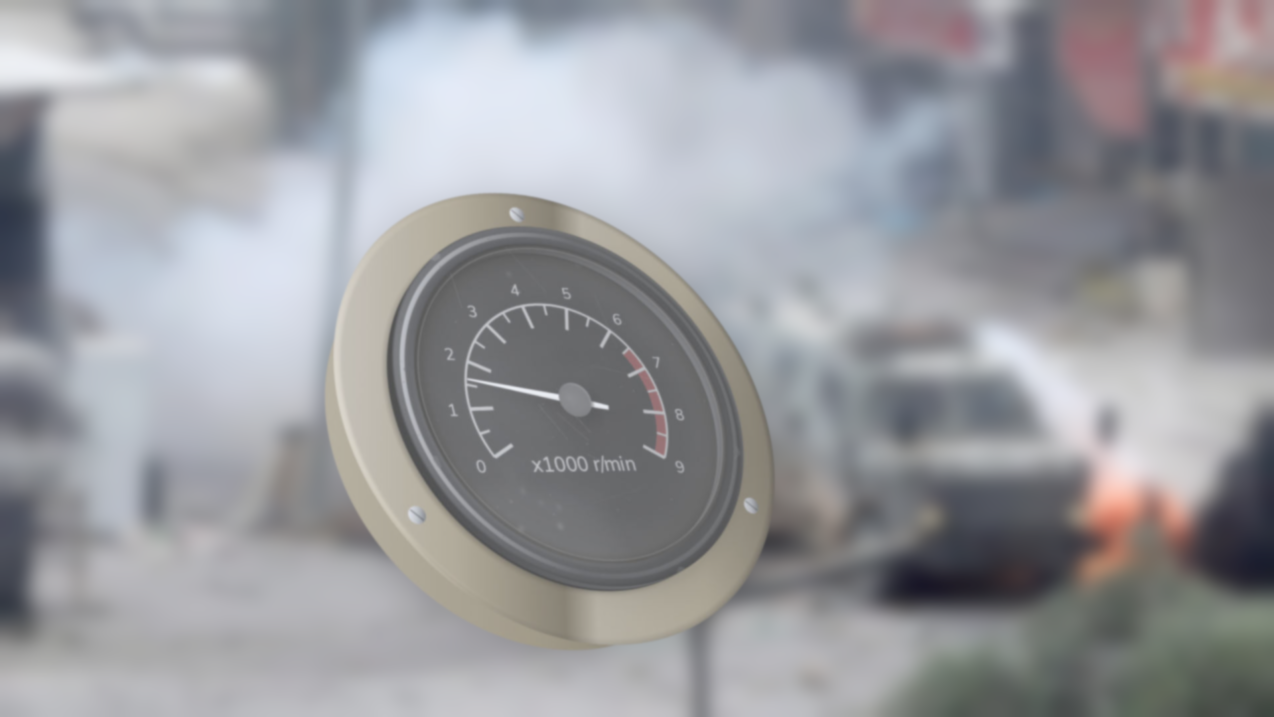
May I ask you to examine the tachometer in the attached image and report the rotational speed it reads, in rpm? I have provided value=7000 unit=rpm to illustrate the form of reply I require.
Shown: value=1500 unit=rpm
